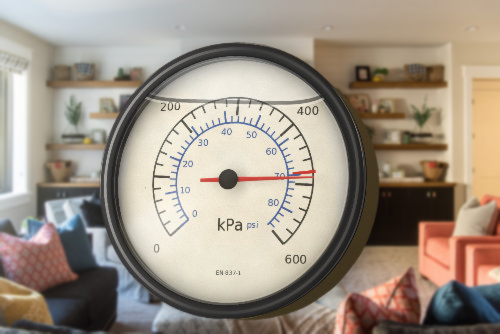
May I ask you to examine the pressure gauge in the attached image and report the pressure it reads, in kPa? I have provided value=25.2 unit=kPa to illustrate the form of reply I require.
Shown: value=490 unit=kPa
